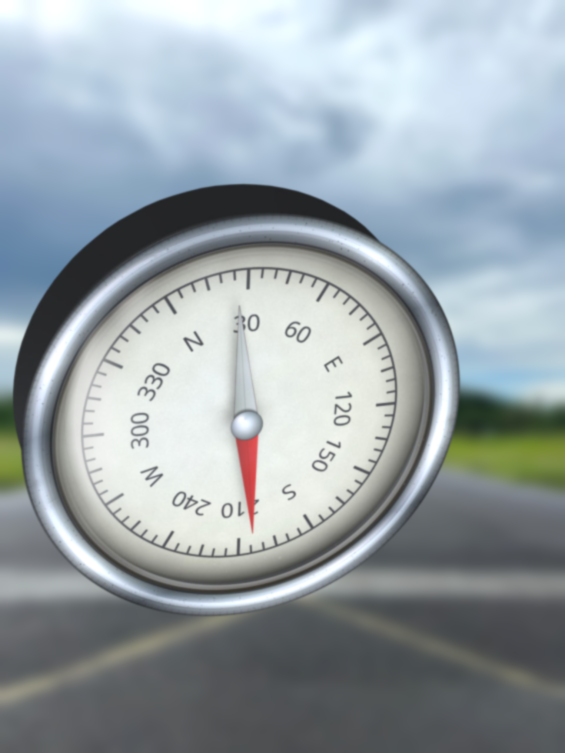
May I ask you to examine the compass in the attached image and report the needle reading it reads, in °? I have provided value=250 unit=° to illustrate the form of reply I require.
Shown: value=205 unit=°
